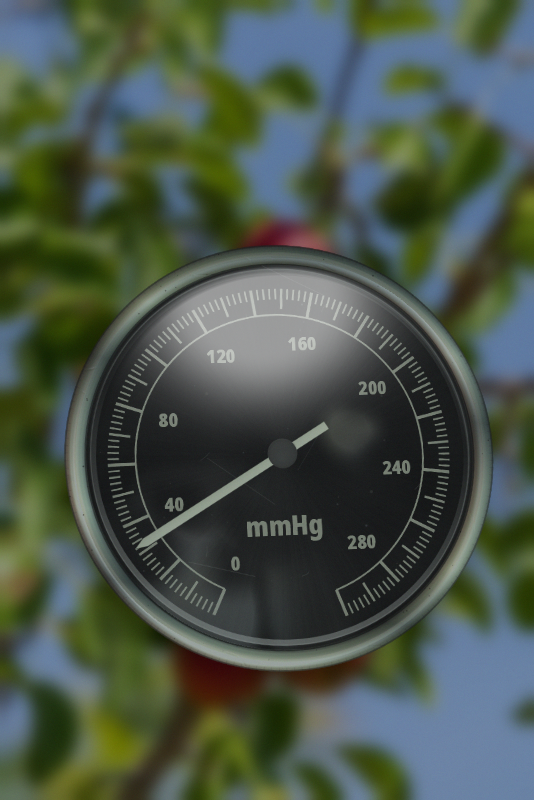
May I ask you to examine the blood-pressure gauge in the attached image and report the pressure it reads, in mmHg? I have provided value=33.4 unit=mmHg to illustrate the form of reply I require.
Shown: value=32 unit=mmHg
